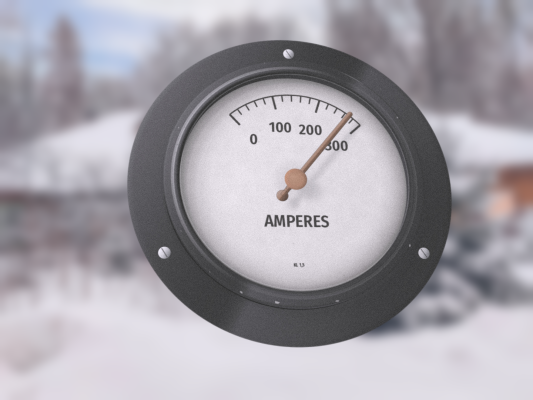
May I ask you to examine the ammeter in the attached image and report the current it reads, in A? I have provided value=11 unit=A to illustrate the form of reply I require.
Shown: value=270 unit=A
